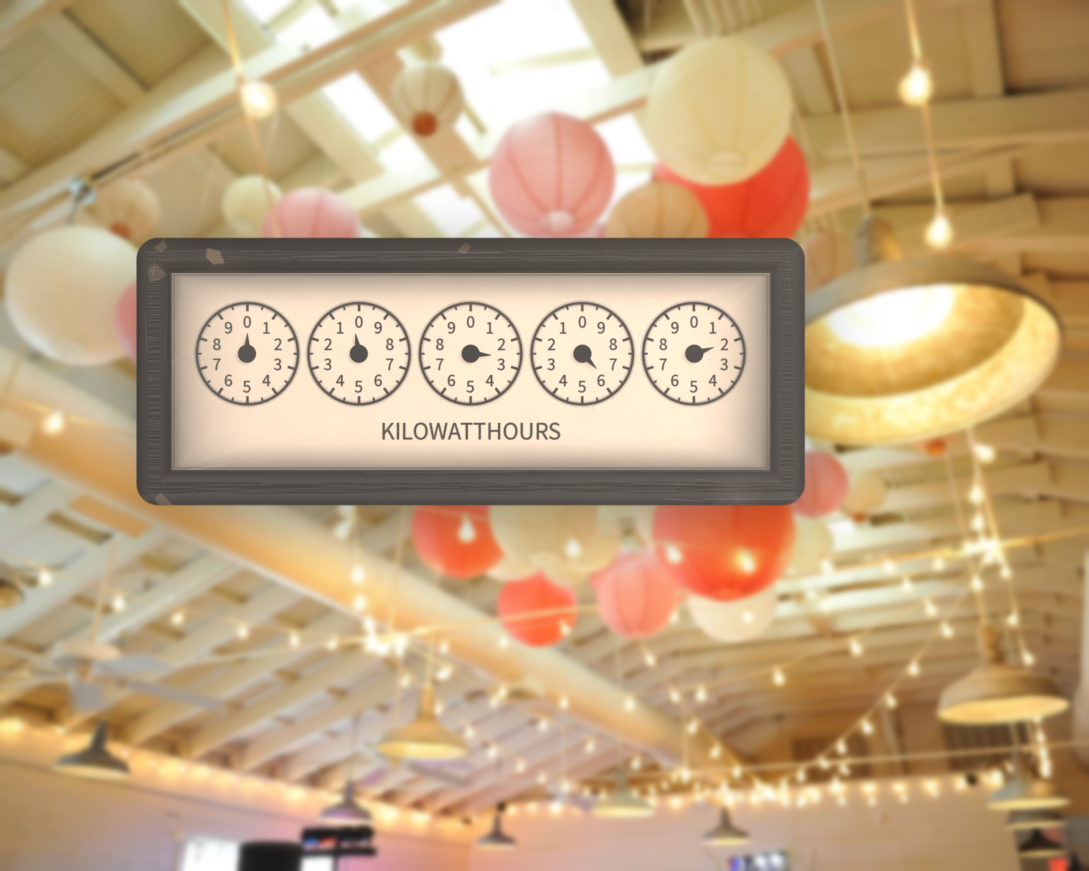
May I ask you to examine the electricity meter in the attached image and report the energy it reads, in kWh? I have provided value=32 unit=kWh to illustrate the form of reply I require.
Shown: value=262 unit=kWh
